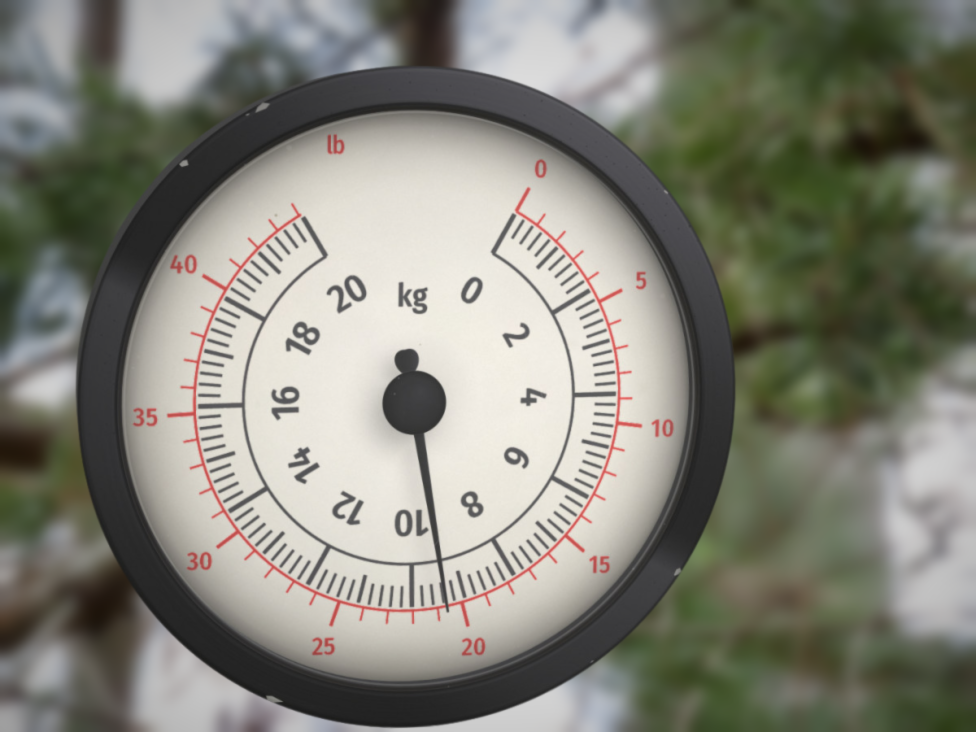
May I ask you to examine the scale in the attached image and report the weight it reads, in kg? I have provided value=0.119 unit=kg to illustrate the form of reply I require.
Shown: value=9.4 unit=kg
